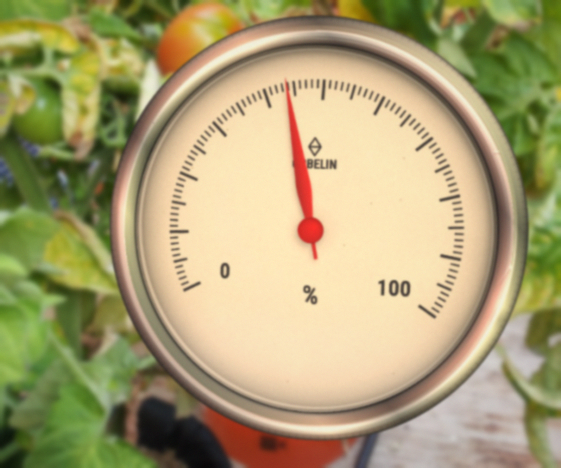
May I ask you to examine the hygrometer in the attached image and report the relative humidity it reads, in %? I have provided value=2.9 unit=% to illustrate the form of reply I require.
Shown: value=44 unit=%
